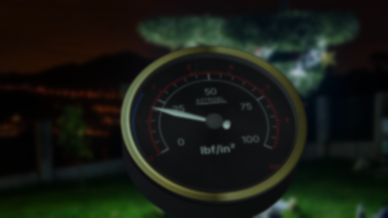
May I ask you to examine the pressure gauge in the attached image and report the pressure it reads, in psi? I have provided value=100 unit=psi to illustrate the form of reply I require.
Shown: value=20 unit=psi
